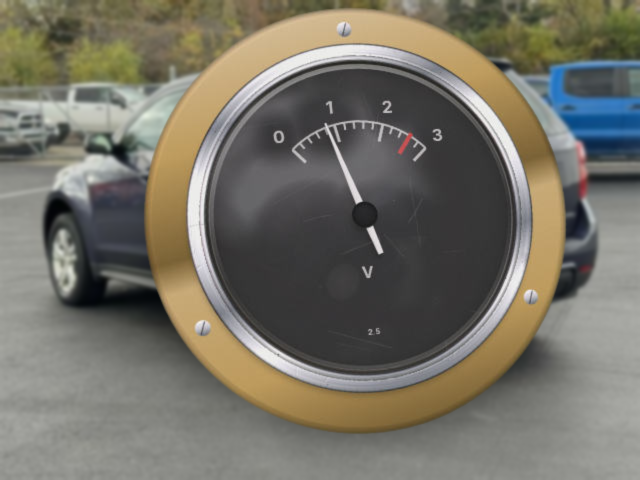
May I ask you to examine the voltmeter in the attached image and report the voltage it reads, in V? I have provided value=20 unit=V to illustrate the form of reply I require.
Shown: value=0.8 unit=V
